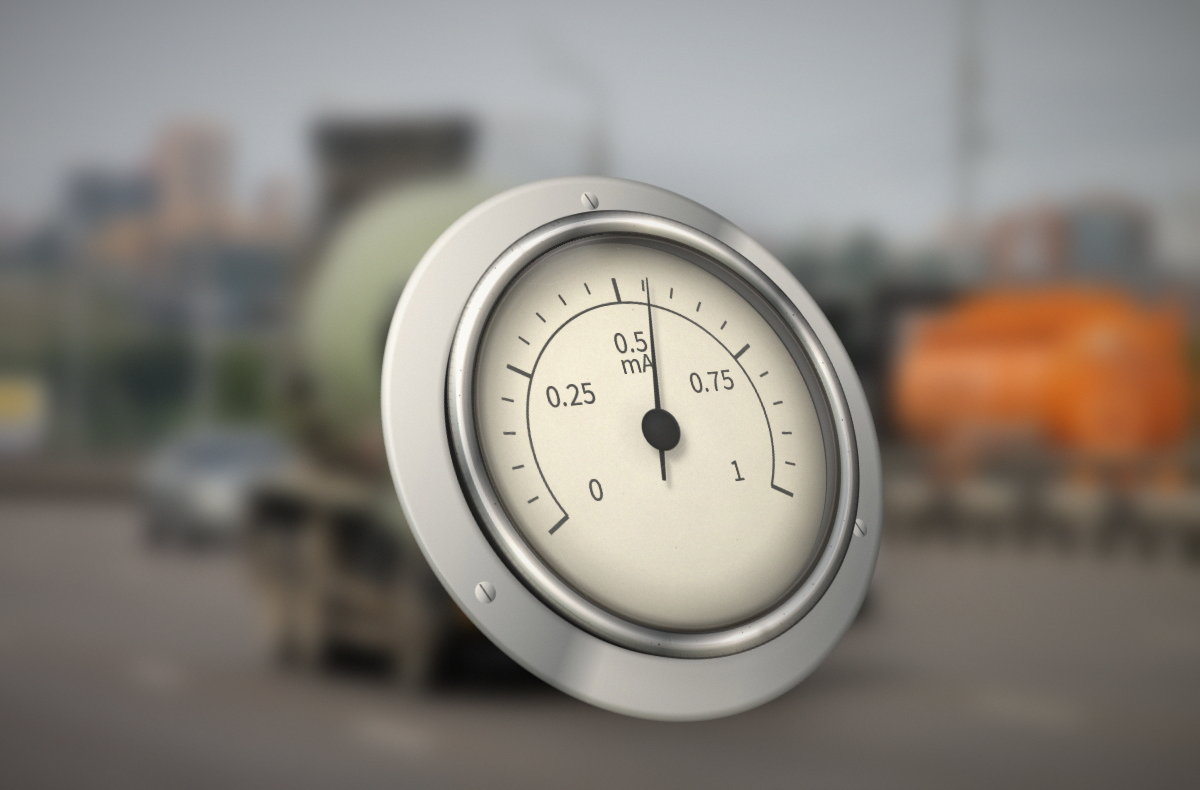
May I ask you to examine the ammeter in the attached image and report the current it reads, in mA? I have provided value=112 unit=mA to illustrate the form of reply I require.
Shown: value=0.55 unit=mA
